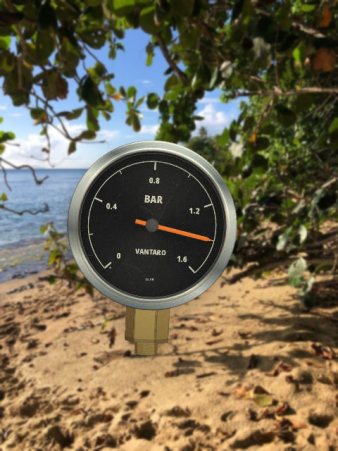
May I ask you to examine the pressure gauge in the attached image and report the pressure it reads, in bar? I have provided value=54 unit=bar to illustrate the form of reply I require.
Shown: value=1.4 unit=bar
